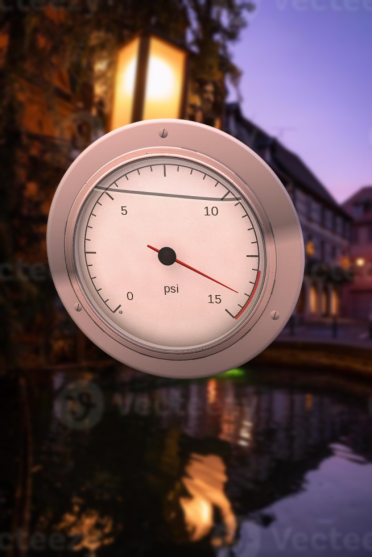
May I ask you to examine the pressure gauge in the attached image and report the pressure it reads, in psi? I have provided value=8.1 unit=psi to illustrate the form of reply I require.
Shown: value=14 unit=psi
